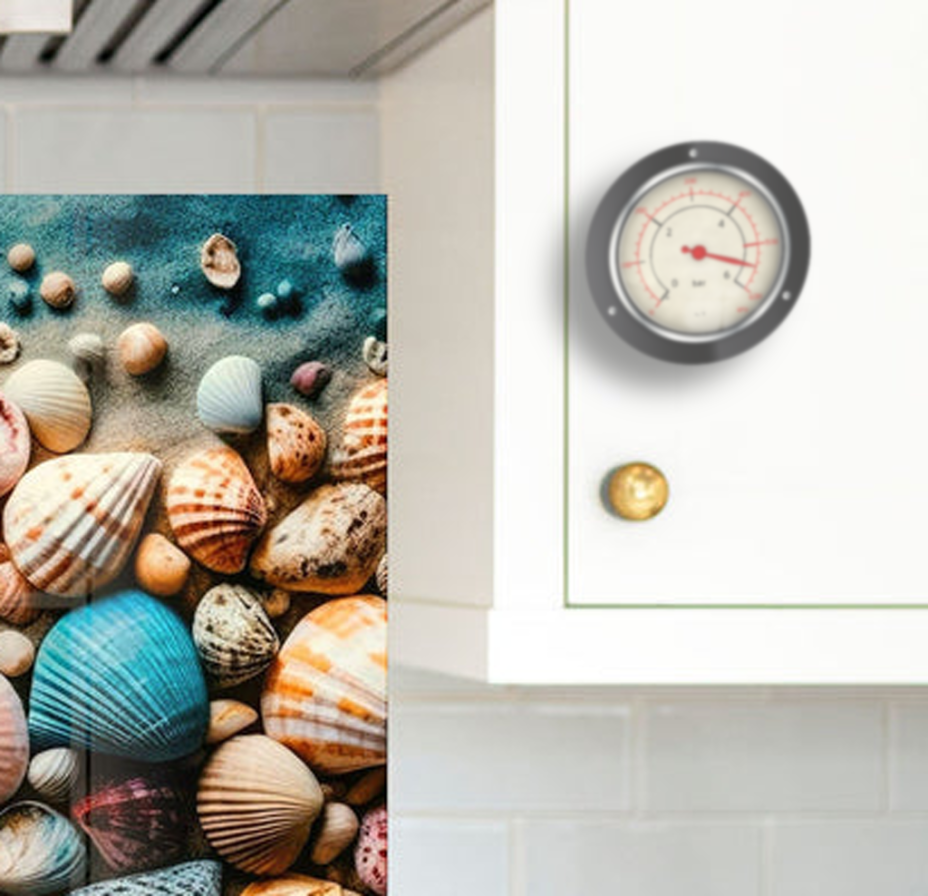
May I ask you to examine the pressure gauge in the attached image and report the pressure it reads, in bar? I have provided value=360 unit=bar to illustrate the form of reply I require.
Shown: value=5.5 unit=bar
